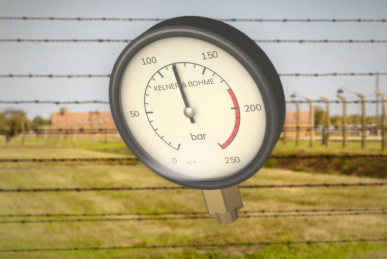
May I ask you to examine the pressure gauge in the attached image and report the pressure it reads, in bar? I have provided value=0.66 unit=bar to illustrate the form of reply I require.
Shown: value=120 unit=bar
